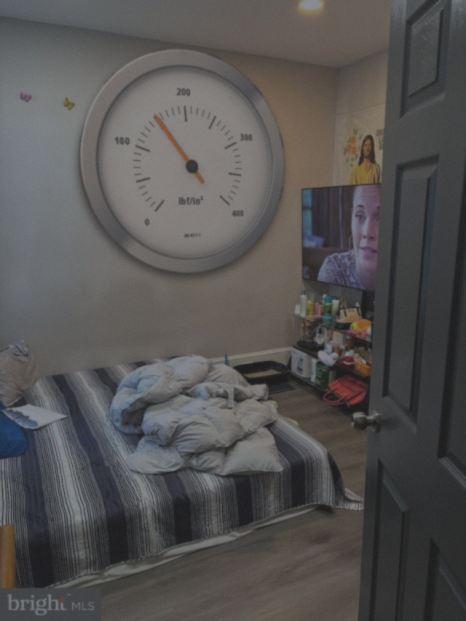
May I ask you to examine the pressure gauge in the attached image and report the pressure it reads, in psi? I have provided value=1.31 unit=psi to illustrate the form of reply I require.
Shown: value=150 unit=psi
